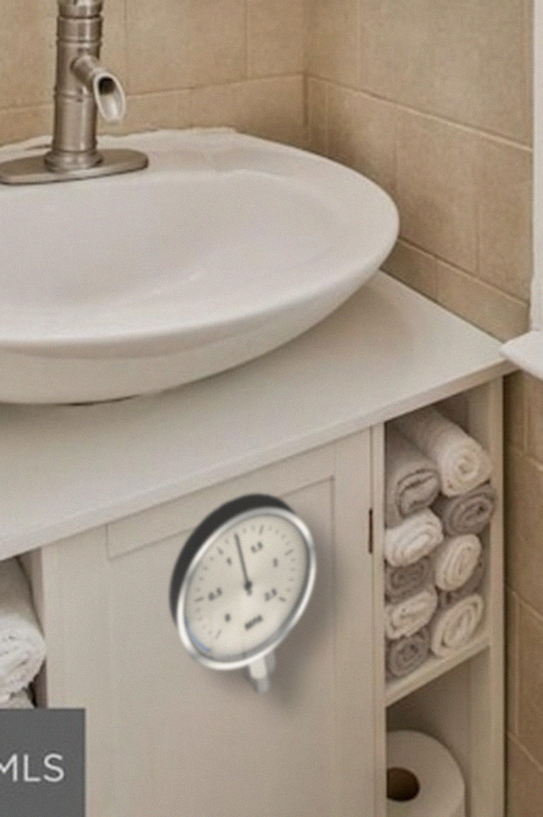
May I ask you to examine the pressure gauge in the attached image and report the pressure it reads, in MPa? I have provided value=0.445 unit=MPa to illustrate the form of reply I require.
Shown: value=1.2 unit=MPa
